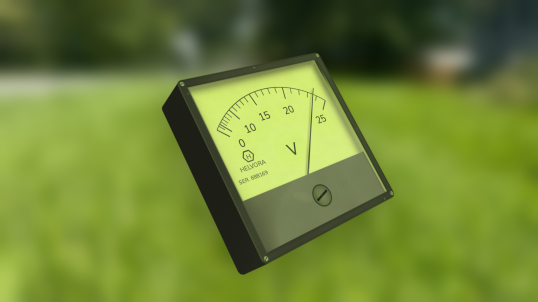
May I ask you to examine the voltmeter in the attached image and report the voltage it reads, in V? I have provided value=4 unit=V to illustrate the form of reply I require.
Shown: value=23.5 unit=V
